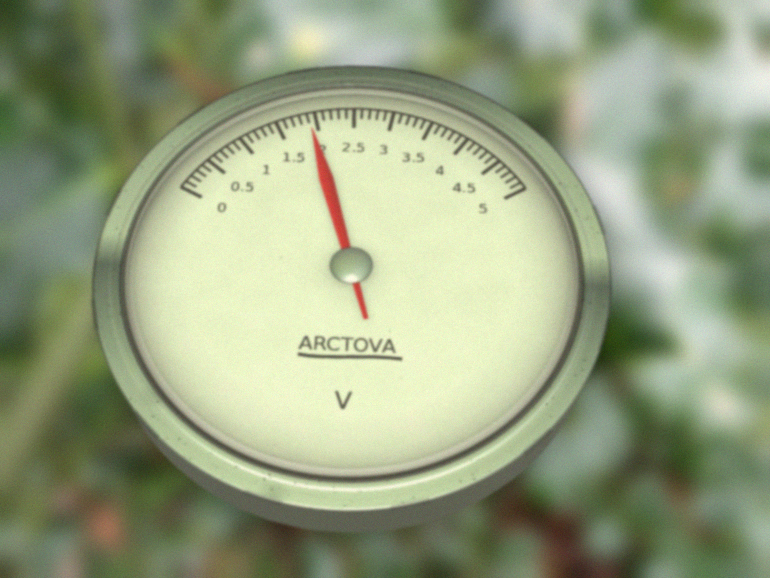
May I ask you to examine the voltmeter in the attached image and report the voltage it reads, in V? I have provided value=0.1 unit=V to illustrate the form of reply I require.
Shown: value=1.9 unit=V
